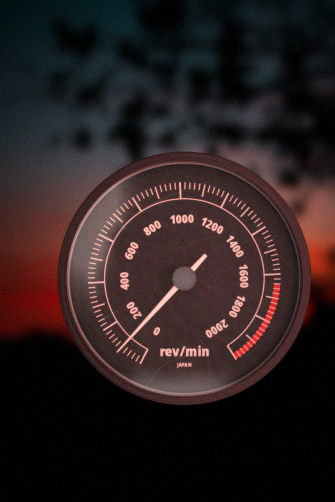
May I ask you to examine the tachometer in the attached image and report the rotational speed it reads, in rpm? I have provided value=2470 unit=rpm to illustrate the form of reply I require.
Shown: value=100 unit=rpm
